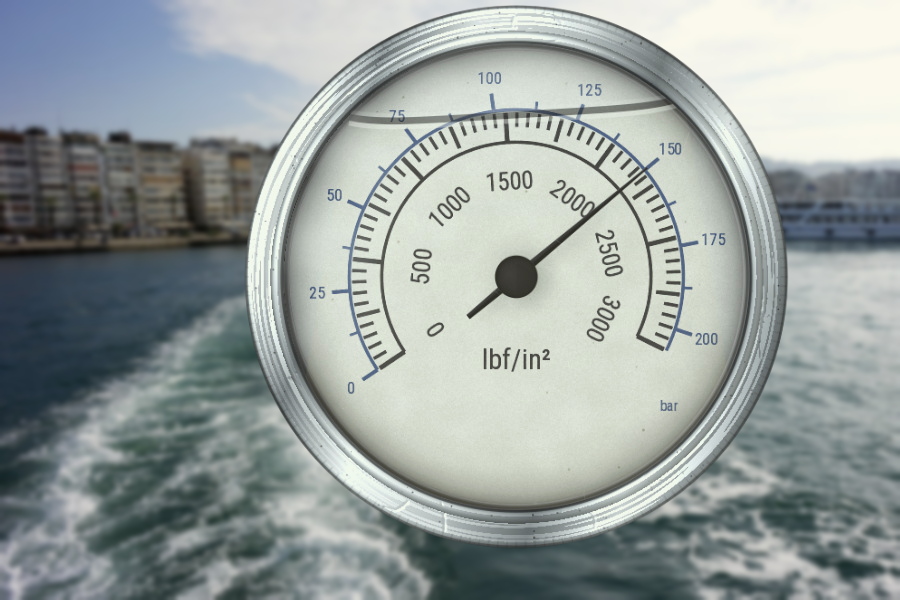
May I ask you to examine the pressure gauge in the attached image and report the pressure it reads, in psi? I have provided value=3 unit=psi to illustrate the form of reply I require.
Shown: value=2175 unit=psi
